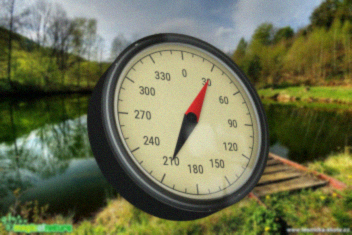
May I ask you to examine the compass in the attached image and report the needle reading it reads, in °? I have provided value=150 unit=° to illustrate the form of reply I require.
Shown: value=30 unit=°
